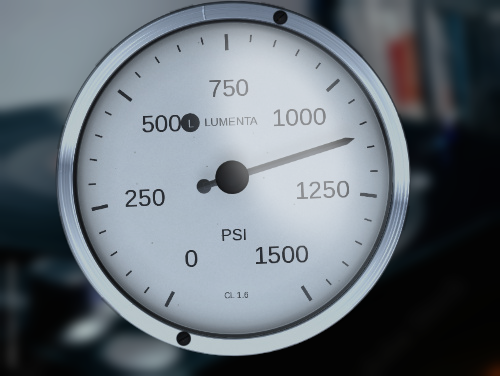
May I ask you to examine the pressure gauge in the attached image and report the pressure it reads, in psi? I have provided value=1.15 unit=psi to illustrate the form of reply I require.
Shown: value=1125 unit=psi
